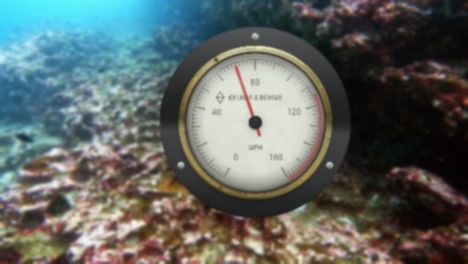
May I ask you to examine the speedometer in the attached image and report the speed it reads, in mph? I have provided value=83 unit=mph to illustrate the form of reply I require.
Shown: value=70 unit=mph
